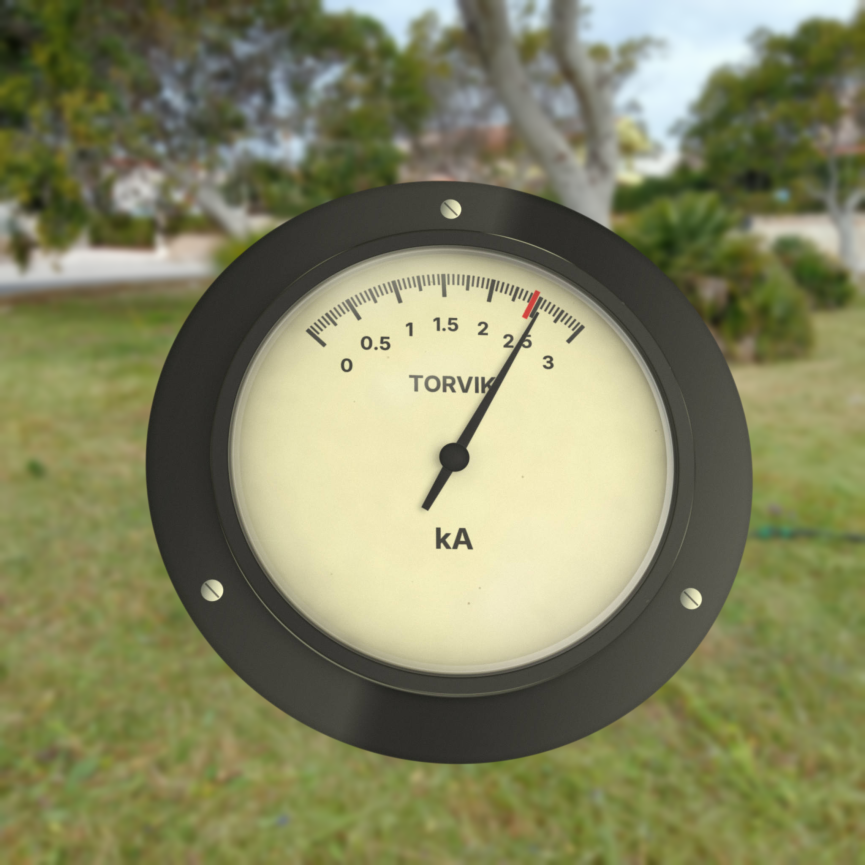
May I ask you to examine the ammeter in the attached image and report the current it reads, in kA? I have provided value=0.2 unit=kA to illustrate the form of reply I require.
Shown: value=2.55 unit=kA
